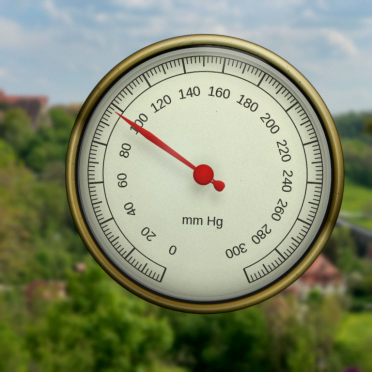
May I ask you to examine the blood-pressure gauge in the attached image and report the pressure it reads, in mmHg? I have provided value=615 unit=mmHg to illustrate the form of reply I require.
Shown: value=98 unit=mmHg
